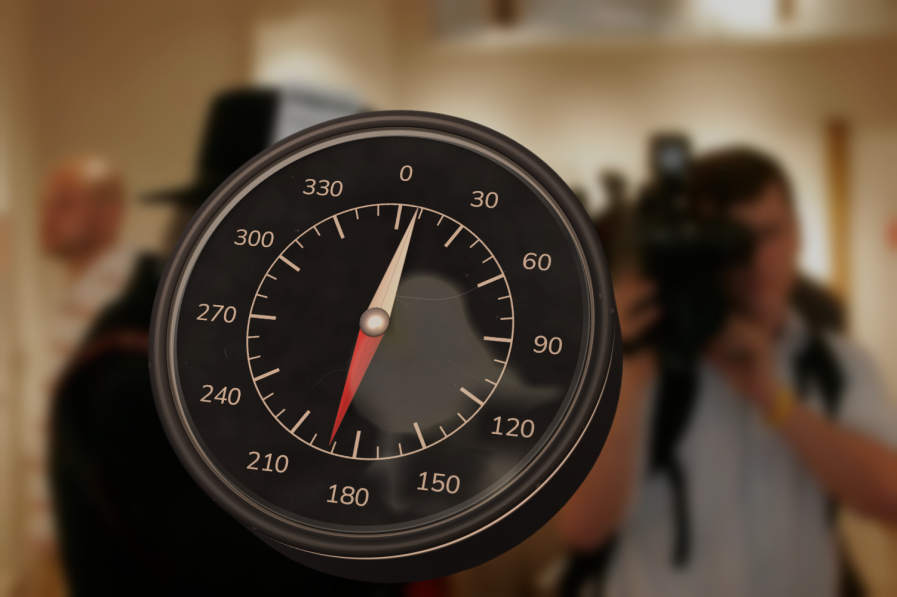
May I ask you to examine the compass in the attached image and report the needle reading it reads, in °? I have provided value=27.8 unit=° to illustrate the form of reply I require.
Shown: value=190 unit=°
